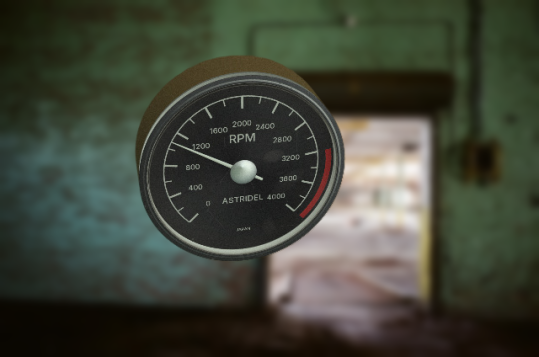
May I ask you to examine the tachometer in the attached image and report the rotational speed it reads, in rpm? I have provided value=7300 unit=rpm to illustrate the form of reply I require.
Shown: value=1100 unit=rpm
